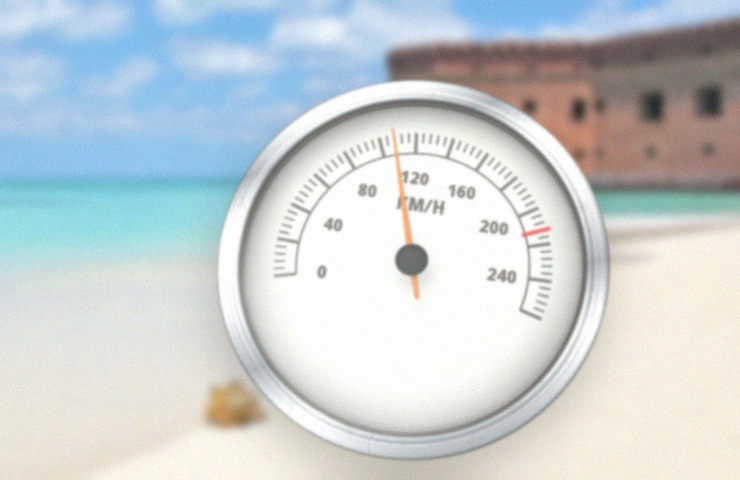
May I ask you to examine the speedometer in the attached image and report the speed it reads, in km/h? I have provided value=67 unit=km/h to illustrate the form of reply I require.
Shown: value=108 unit=km/h
